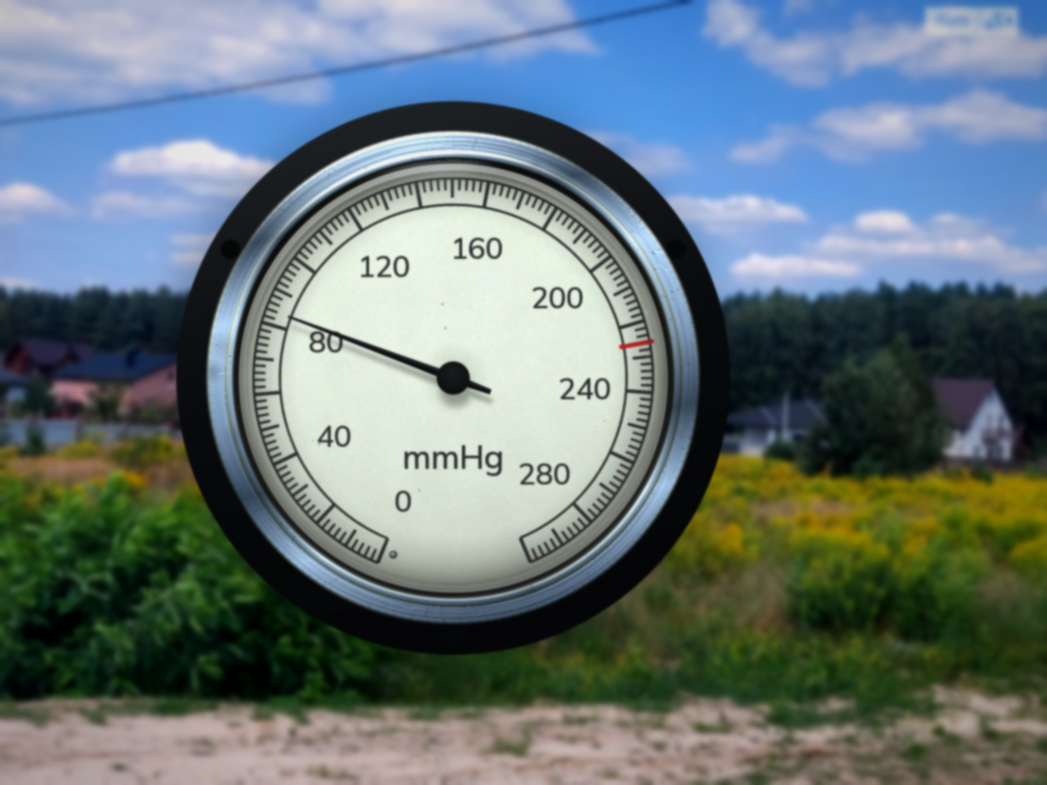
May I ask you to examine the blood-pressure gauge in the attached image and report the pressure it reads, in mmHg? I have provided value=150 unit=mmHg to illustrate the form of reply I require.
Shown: value=84 unit=mmHg
